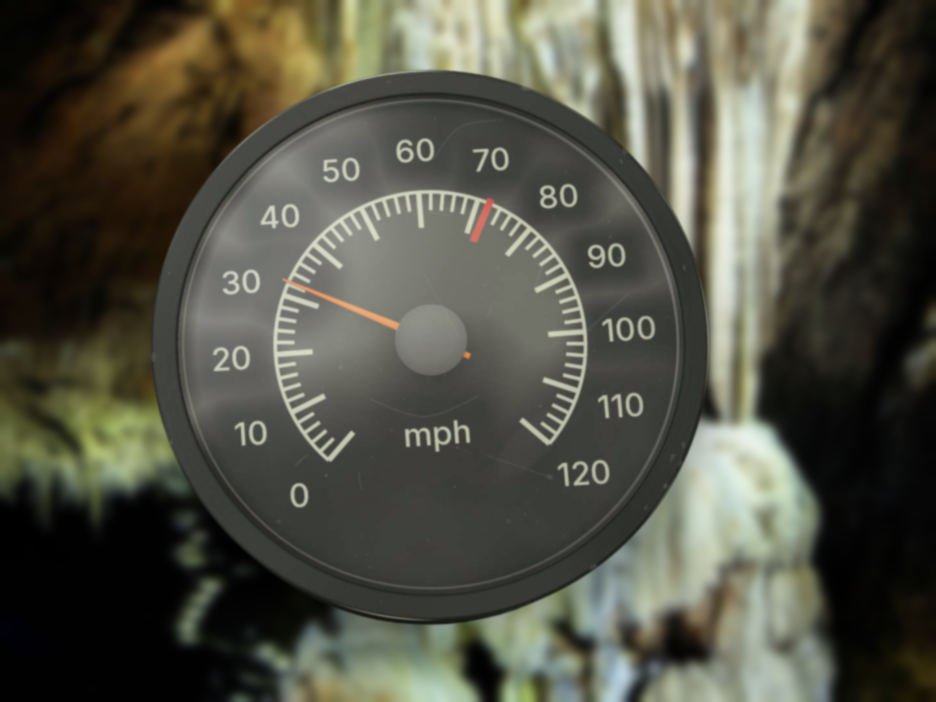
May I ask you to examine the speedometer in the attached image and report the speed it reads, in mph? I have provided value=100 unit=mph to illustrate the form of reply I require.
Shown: value=32 unit=mph
